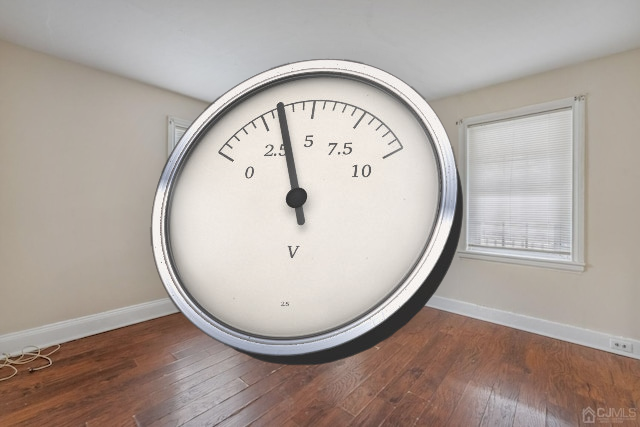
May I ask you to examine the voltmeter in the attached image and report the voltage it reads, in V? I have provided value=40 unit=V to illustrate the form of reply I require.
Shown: value=3.5 unit=V
